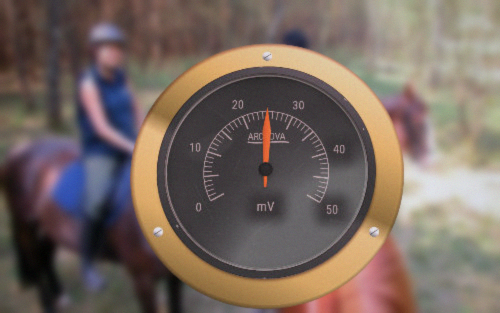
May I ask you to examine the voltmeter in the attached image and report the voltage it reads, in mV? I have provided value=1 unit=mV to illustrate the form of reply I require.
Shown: value=25 unit=mV
